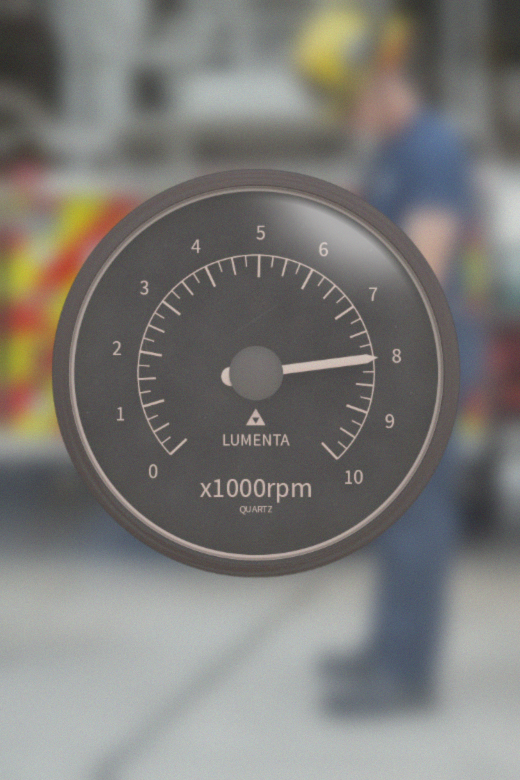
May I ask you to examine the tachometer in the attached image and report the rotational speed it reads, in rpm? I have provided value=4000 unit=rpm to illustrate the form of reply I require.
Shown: value=8000 unit=rpm
